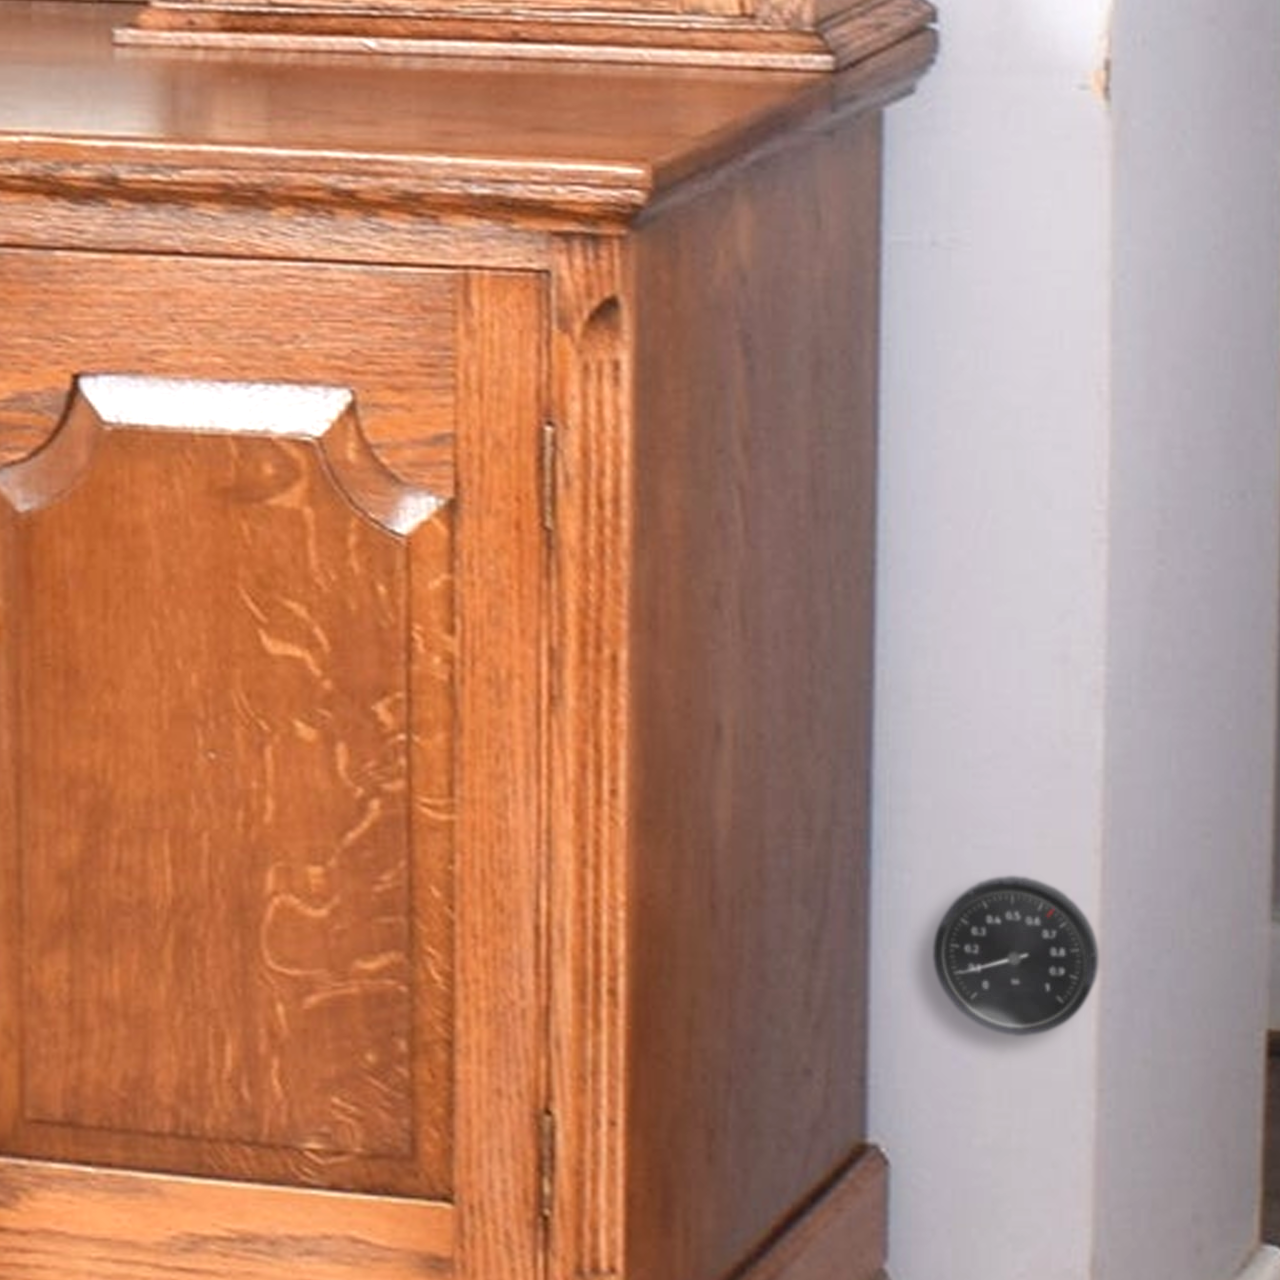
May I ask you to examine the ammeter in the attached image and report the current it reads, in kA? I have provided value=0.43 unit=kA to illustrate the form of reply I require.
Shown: value=0.1 unit=kA
